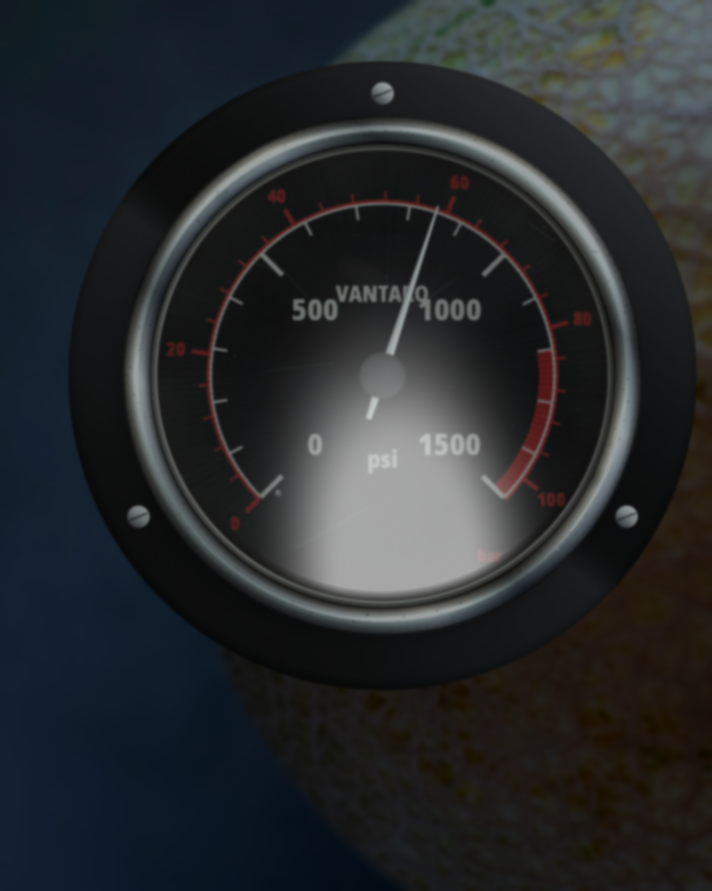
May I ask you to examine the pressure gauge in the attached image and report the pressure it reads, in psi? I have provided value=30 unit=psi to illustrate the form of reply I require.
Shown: value=850 unit=psi
